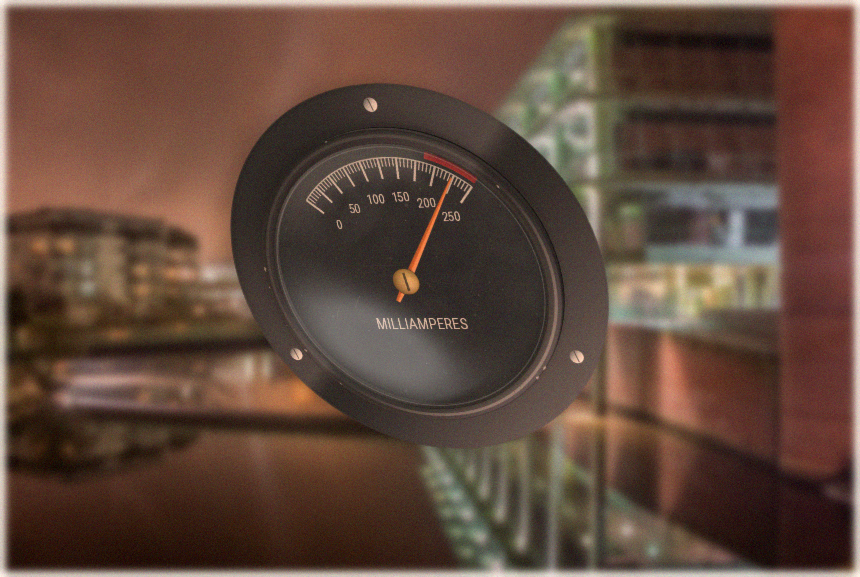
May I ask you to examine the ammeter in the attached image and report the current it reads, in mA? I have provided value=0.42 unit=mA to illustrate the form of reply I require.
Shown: value=225 unit=mA
